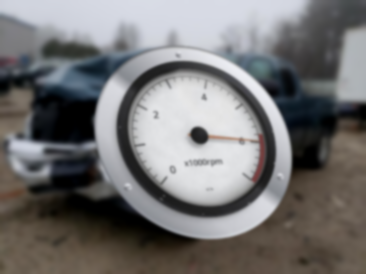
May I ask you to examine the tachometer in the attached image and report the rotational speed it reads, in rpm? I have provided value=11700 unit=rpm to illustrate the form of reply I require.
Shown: value=6000 unit=rpm
